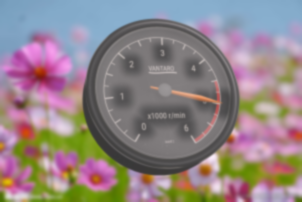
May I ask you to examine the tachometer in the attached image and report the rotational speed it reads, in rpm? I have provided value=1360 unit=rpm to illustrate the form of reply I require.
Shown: value=5000 unit=rpm
